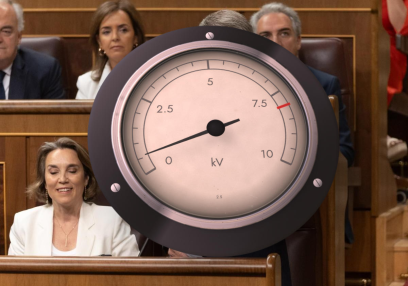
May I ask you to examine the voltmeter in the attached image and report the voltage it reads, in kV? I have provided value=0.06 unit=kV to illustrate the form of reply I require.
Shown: value=0.5 unit=kV
